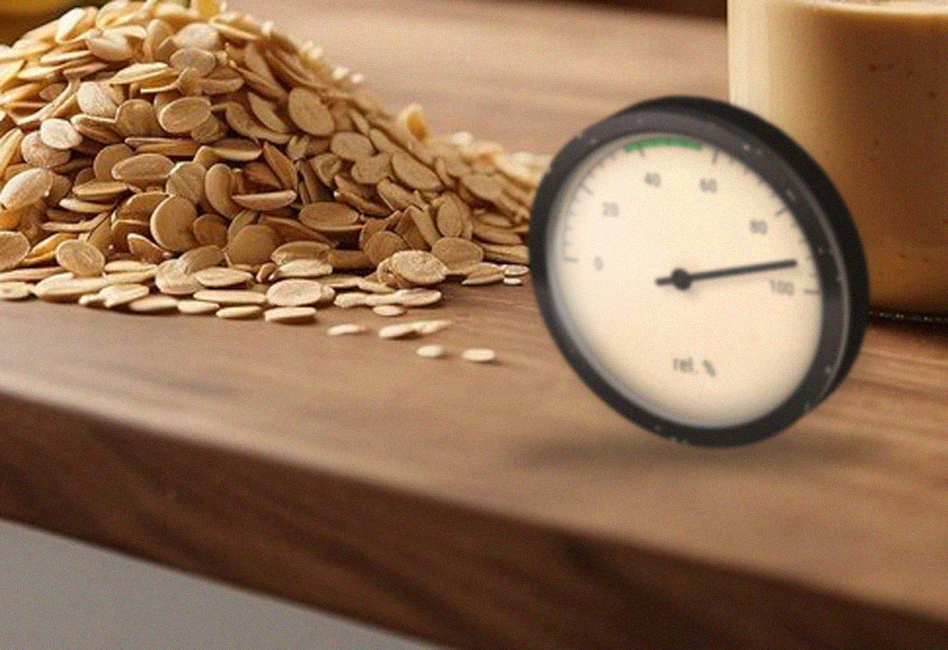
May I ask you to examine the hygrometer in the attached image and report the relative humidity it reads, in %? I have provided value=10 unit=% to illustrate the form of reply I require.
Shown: value=92 unit=%
